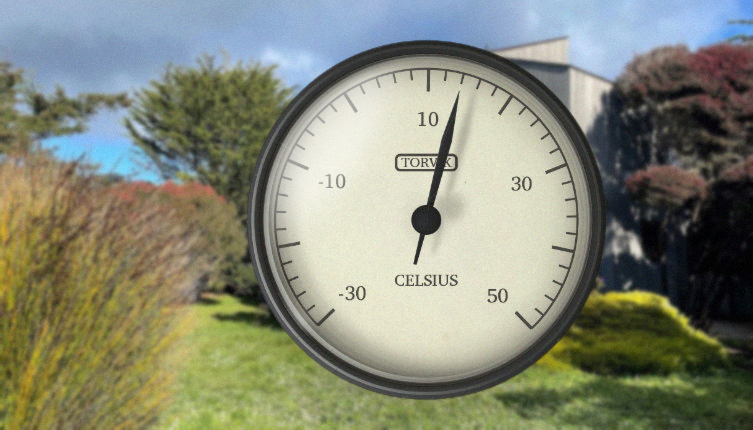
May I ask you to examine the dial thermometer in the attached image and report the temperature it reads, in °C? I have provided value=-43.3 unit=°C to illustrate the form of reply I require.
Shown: value=14 unit=°C
